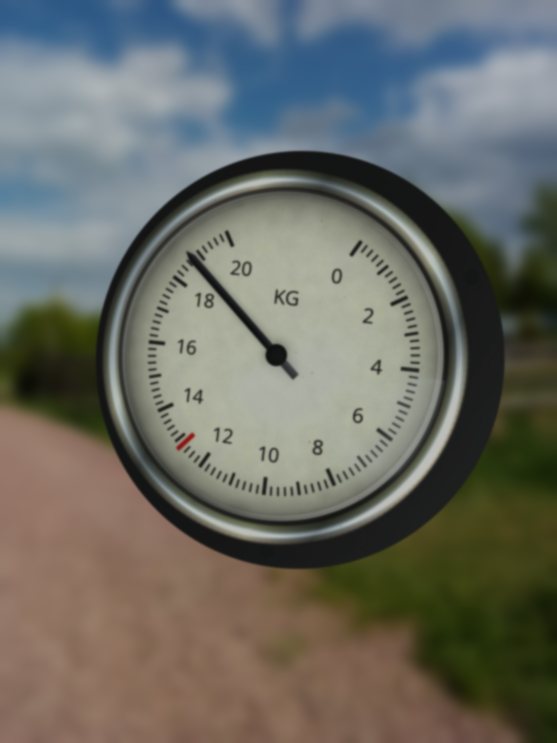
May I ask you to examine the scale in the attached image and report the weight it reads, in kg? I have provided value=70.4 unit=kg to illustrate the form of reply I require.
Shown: value=18.8 unit=kg
